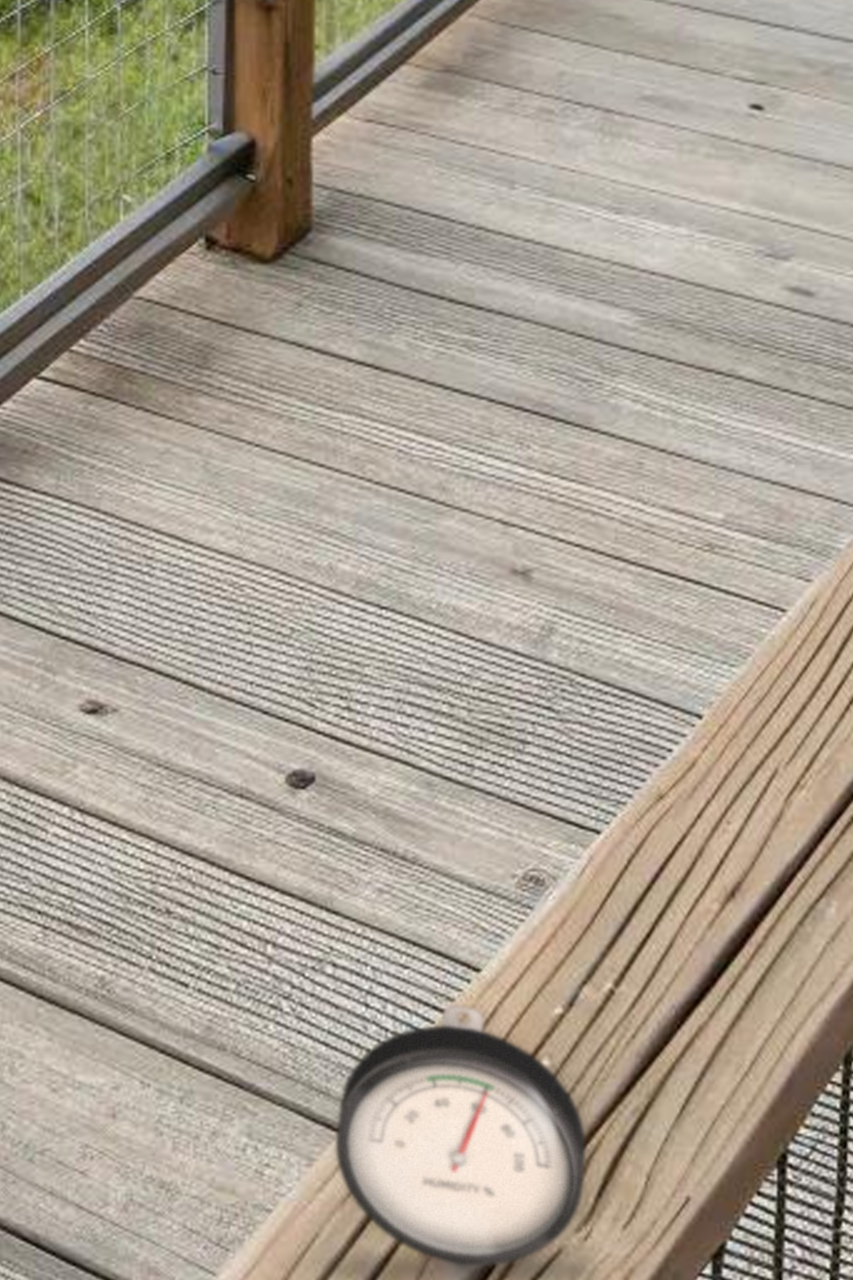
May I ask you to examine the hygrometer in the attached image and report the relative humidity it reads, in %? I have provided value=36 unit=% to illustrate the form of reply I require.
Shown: value=60 unit=%
